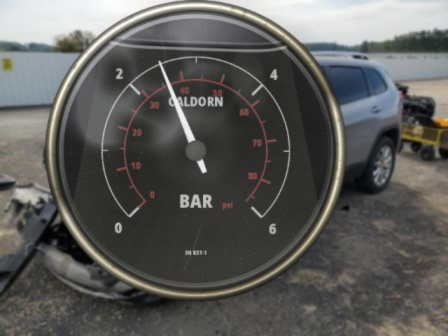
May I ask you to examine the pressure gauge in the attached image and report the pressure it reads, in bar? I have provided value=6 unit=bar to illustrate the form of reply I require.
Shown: value=2.5 unit=bar
